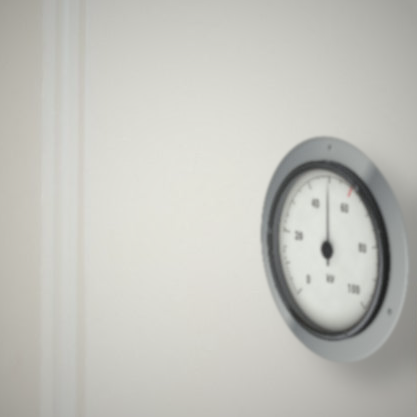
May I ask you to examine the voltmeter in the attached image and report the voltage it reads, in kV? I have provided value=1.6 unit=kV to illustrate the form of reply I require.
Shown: value=50 unit=kV
